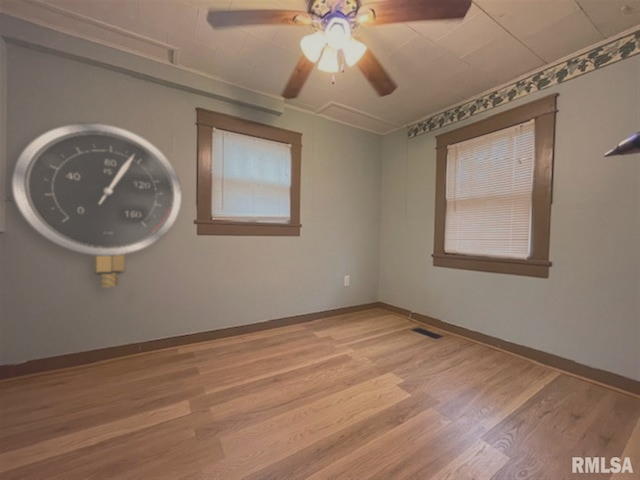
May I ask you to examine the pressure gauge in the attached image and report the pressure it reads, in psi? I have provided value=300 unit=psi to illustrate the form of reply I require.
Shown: value=95 unit=psi
